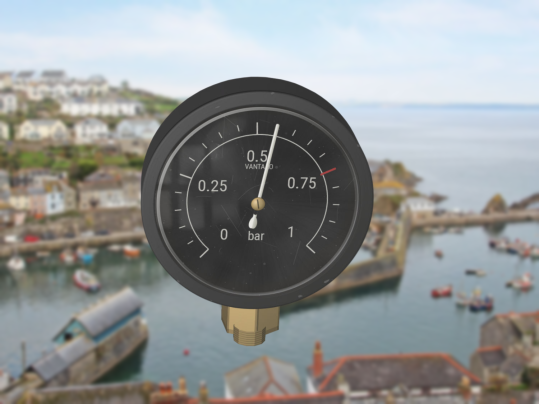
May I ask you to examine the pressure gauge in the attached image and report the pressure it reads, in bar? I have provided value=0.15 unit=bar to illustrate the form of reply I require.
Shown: value=0.55 unit=bar
